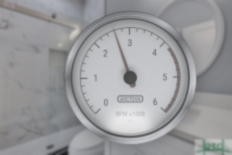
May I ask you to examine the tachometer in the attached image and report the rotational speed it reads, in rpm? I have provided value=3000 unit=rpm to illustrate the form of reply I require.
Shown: value=2600 unit=rpm
